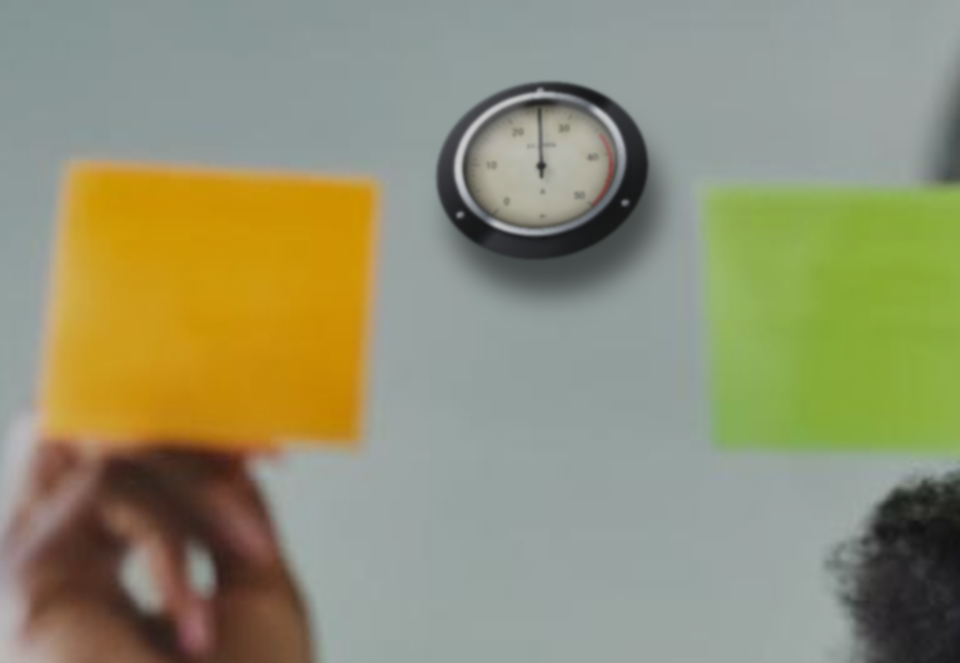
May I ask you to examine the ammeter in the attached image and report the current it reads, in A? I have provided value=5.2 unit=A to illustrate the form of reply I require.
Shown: value=25 unit=A
